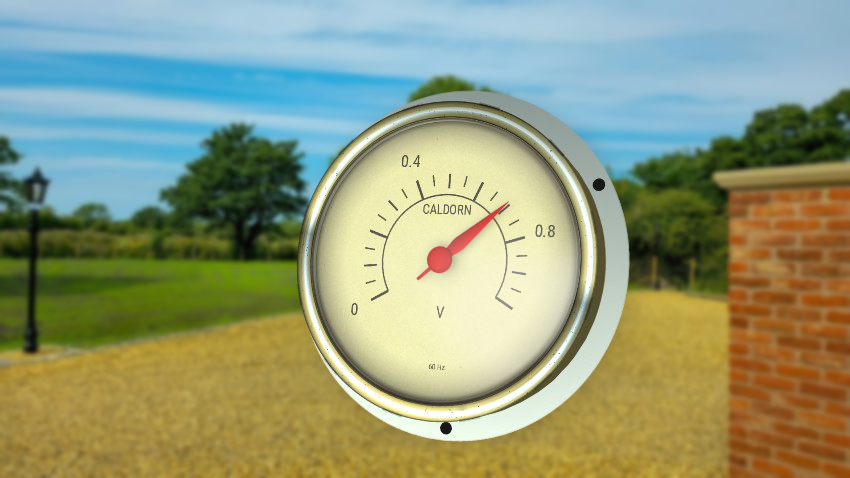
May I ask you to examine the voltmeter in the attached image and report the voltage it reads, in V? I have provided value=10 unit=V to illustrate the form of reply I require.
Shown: value=0.7 unit=V
